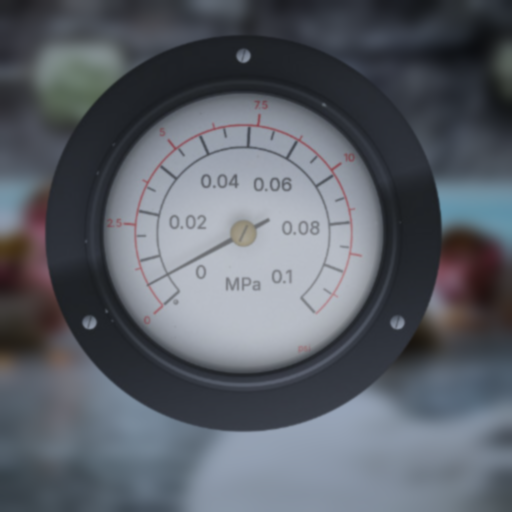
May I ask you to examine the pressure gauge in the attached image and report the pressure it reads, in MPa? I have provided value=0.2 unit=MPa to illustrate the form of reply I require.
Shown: value=0.005 unit=MPa
